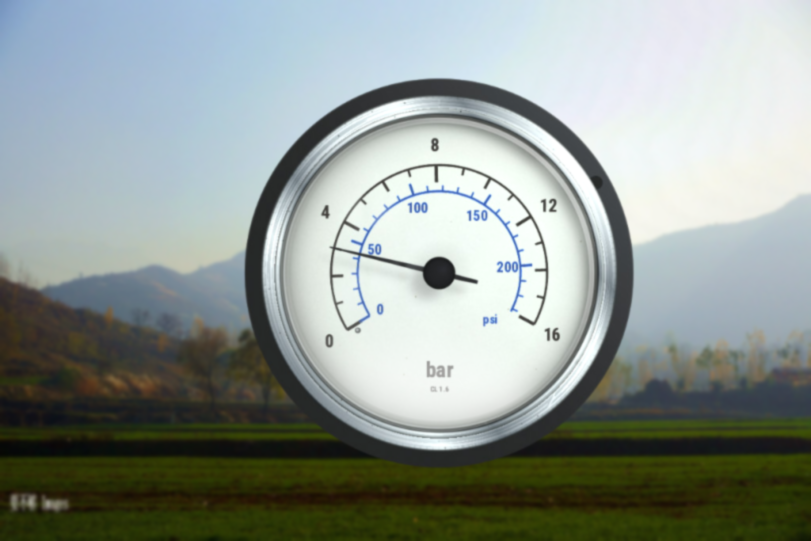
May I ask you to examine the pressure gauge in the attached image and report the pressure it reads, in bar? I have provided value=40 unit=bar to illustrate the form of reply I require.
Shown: value=3 unit=bar
